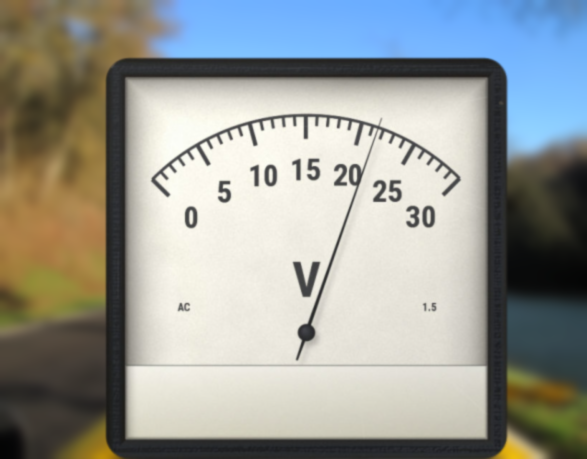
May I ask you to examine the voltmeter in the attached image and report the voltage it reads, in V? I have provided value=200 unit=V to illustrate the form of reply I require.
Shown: value=21.5 unit=V
